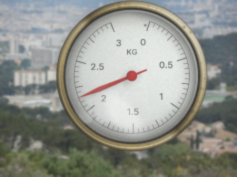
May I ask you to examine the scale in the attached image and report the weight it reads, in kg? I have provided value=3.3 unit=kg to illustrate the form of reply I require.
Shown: value=2.15 unit=kg
